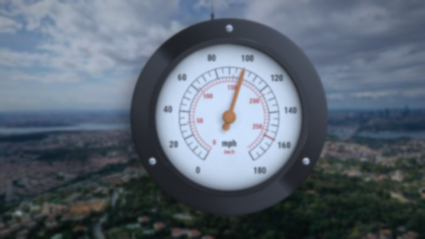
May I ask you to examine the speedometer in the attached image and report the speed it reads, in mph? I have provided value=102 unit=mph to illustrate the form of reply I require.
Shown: value=100 unit=mph
